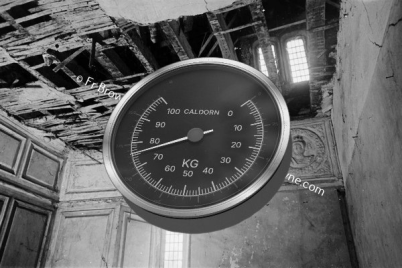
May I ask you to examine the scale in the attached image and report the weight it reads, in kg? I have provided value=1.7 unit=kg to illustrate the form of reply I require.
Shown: value=75 unit=kg
